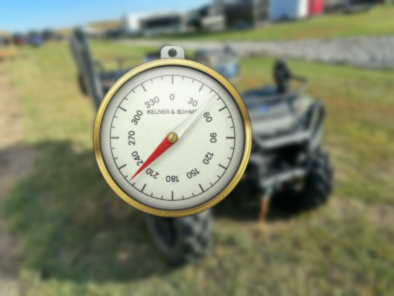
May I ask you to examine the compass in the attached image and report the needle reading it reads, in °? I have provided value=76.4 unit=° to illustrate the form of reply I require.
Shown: value=225 unit=°
